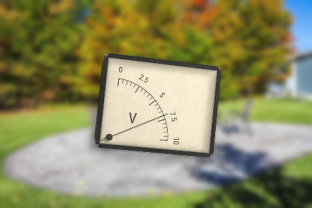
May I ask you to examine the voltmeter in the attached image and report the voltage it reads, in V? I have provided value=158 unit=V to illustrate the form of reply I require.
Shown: value=7 unit=V
